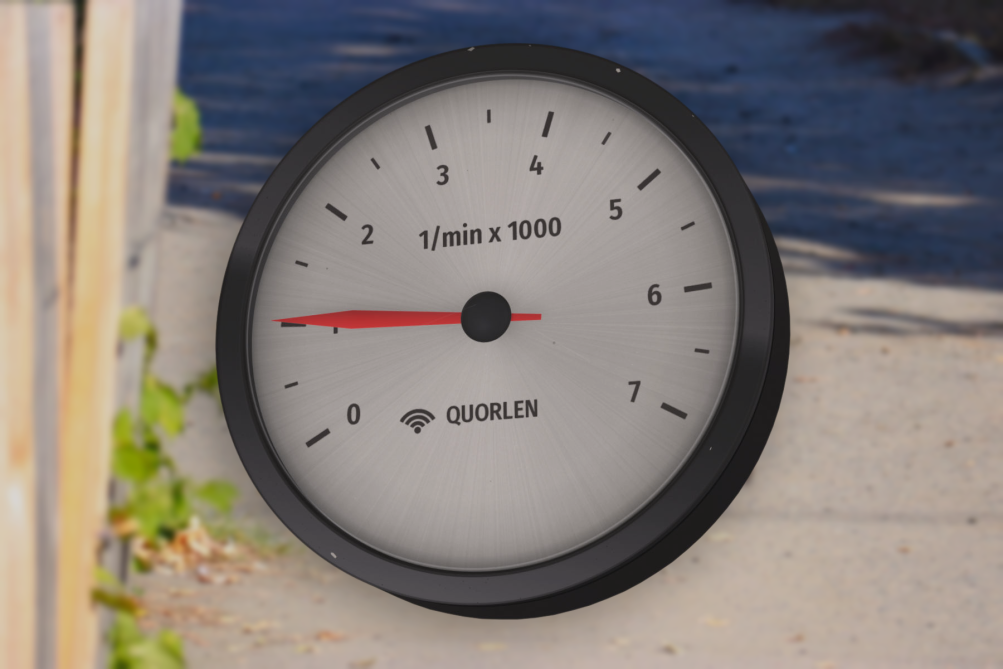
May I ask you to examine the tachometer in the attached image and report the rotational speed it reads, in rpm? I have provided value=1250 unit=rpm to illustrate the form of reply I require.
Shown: value=1000 unit=rpm
